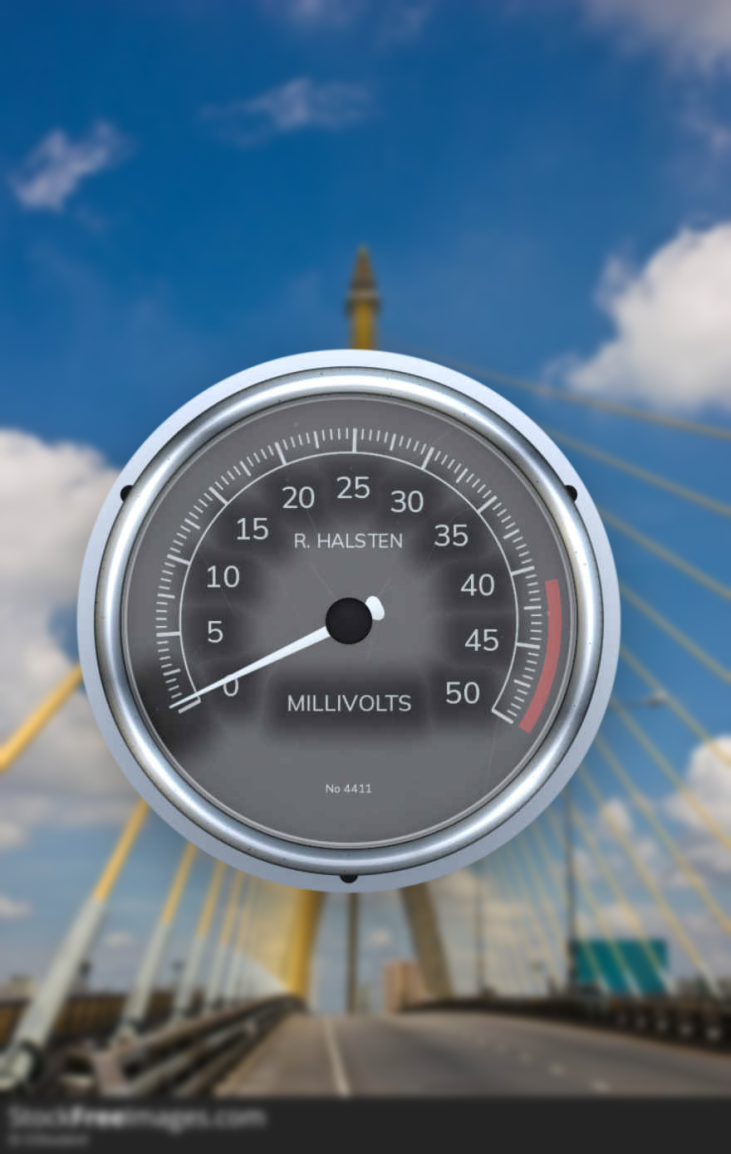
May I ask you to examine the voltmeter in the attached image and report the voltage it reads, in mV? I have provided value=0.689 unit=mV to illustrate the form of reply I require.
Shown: value=0.5 unit=mV
